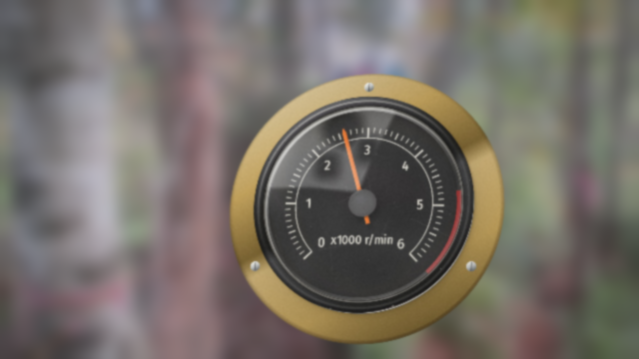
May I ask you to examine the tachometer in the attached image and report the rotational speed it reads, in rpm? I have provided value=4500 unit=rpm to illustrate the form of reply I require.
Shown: value=2600 unit=rpm
